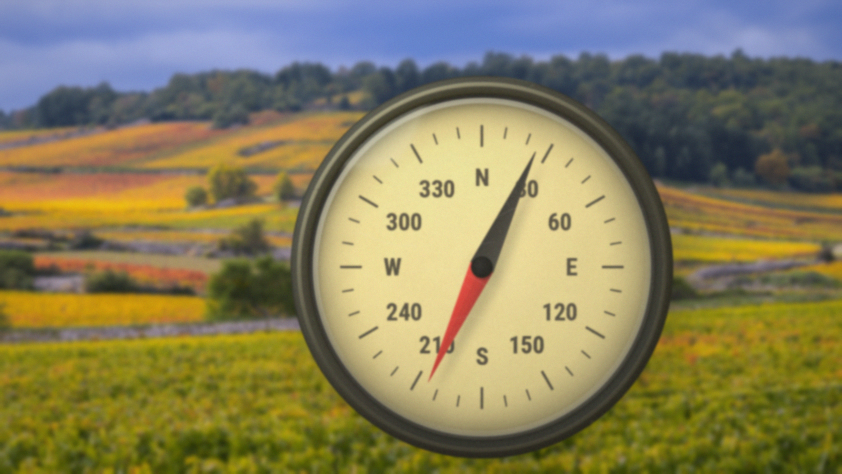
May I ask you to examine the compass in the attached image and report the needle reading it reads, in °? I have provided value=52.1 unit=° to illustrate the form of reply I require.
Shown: value=205 unit=°
